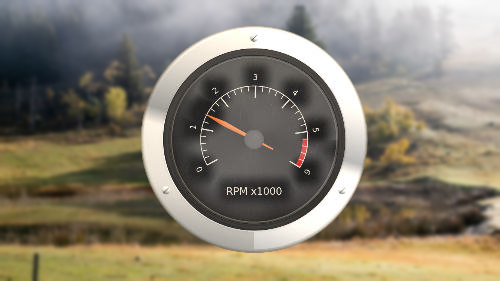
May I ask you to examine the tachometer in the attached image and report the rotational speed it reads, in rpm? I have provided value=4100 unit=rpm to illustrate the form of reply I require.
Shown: value=1400 unit=rpm
